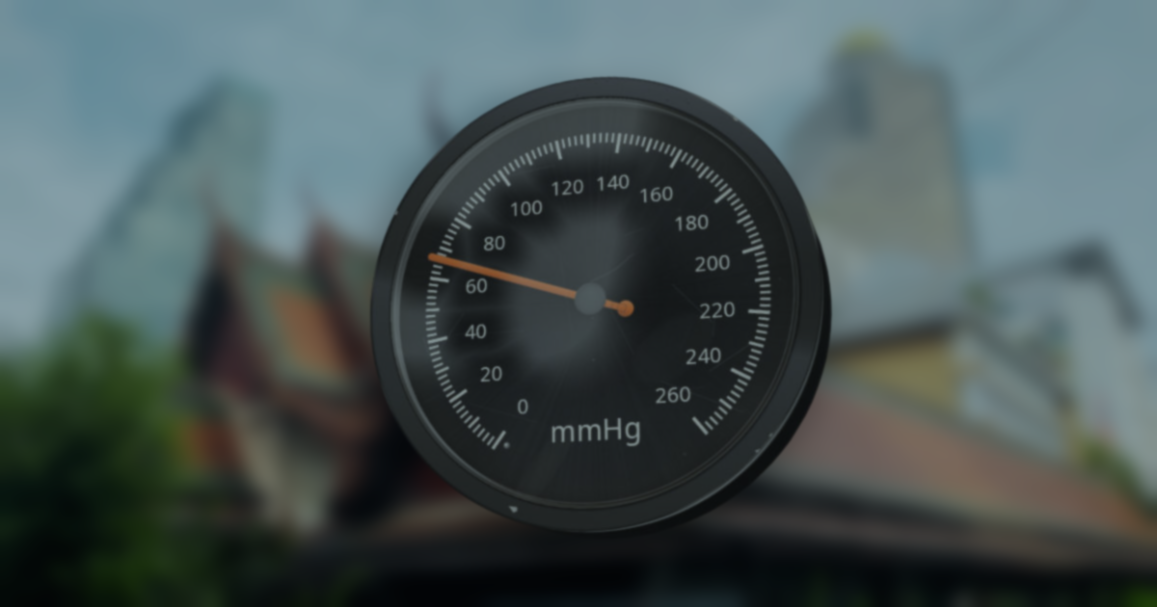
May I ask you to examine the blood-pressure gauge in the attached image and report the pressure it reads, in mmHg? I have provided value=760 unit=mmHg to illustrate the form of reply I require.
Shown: value=66 unit=mmHg
